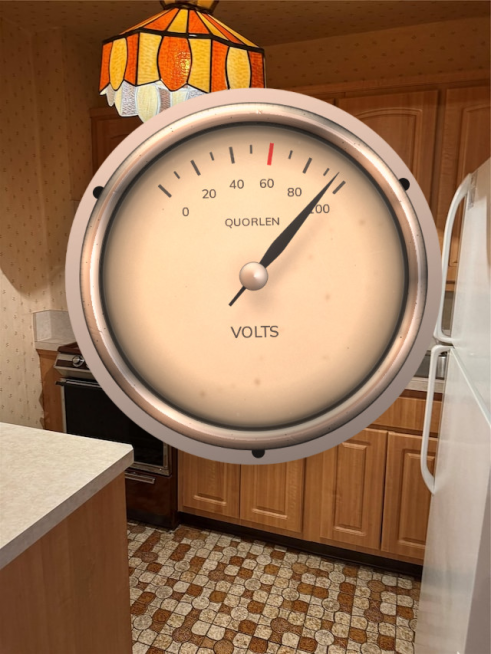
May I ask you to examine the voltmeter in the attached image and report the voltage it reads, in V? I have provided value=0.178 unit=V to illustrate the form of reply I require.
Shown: value=95 unit=V
